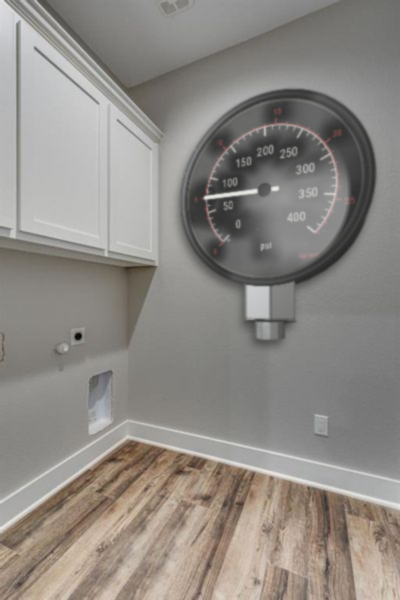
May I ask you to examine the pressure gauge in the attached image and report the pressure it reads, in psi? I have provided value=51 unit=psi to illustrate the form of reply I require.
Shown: value=70 unit=psi
